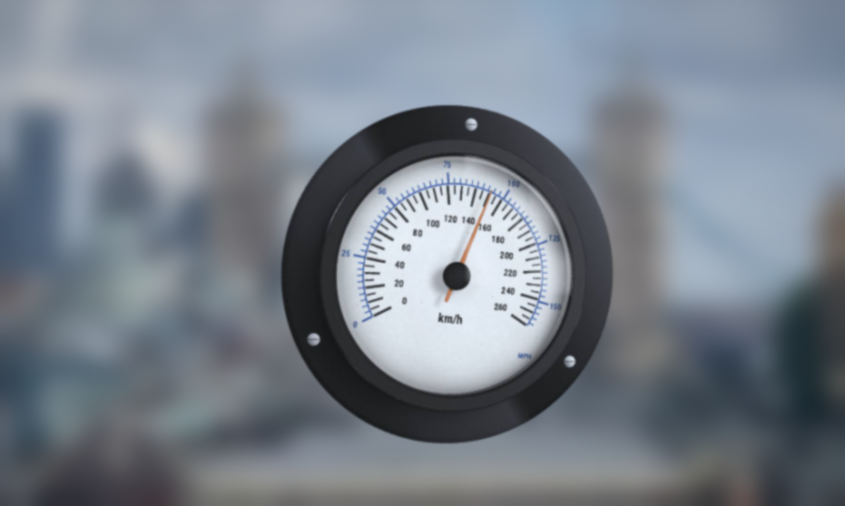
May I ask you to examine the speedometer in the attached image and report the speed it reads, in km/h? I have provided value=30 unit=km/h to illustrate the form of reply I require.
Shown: value=150 unit=km/h
